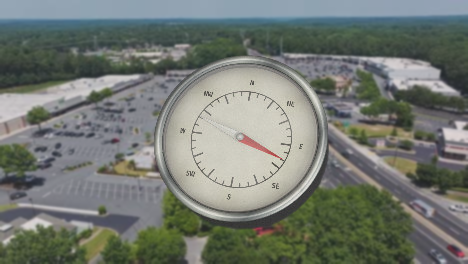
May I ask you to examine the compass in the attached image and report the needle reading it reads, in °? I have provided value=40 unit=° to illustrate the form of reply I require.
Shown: value=110 unit=°
